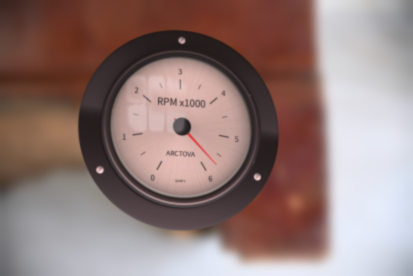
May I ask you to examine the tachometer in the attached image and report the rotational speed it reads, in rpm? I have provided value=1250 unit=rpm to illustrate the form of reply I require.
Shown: value=5750 unit=rpm
